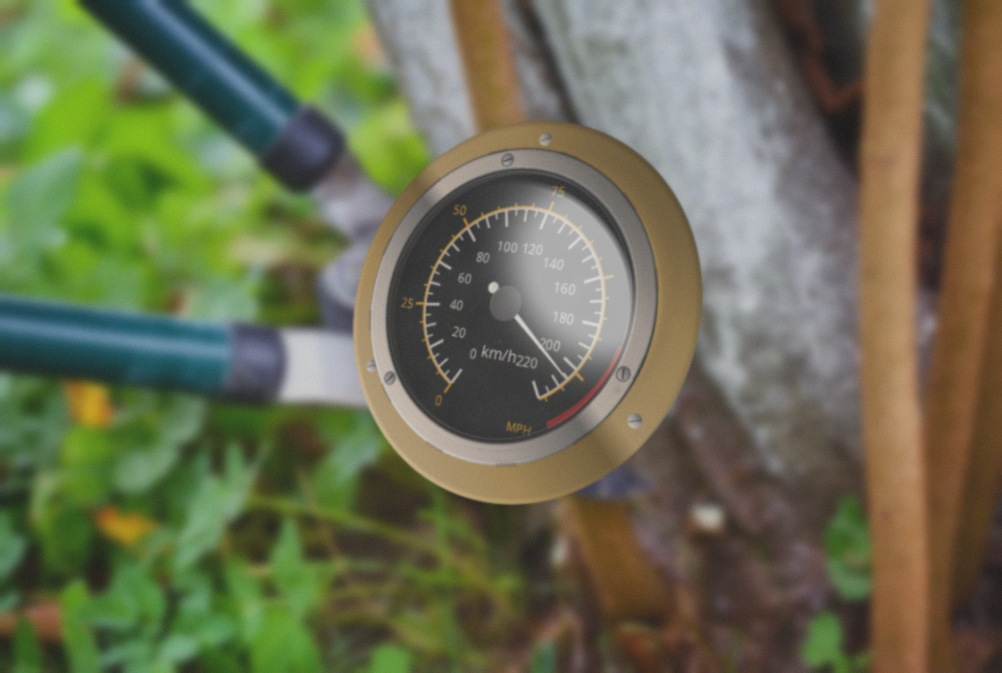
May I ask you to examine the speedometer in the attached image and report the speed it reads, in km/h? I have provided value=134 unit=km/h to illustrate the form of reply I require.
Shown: value=205 unit=km/h
